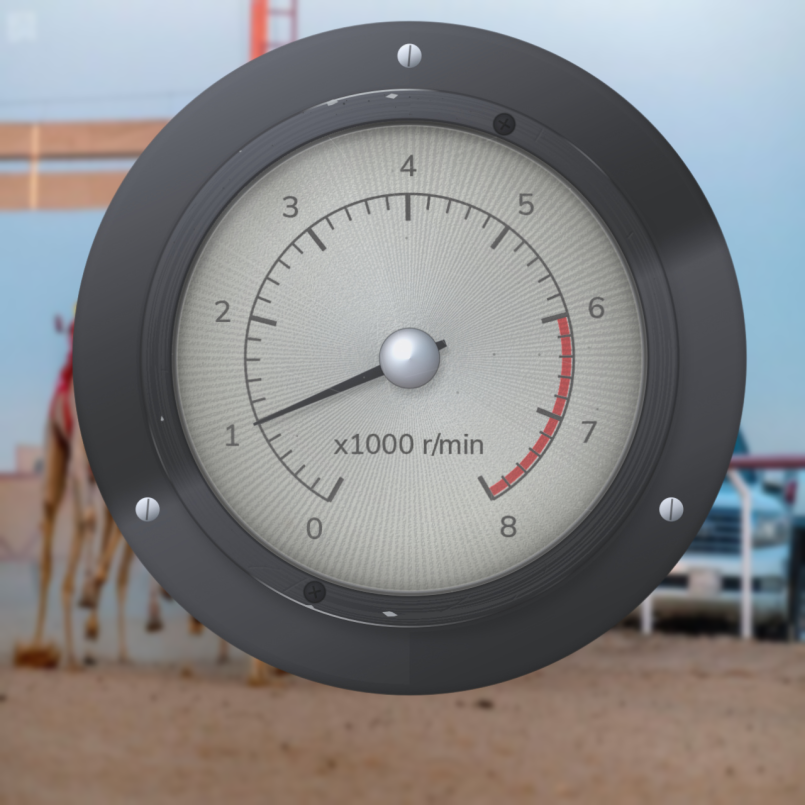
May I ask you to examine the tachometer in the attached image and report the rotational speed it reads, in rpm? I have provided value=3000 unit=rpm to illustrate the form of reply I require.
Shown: value=1000 unit=rpm
